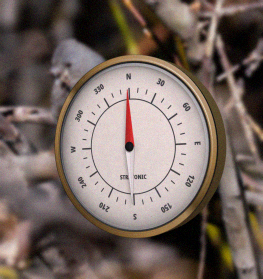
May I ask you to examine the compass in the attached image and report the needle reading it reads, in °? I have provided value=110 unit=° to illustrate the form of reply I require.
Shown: value=0 unit=°
